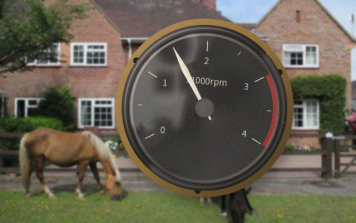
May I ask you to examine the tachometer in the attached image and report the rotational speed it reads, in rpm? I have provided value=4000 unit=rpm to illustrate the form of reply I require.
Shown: value=1500 unit=rpm
